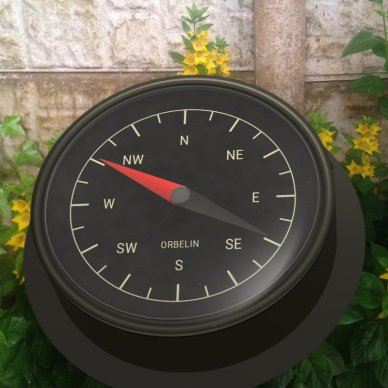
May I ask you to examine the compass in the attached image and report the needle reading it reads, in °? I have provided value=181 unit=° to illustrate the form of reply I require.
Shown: value=300 unit=°
